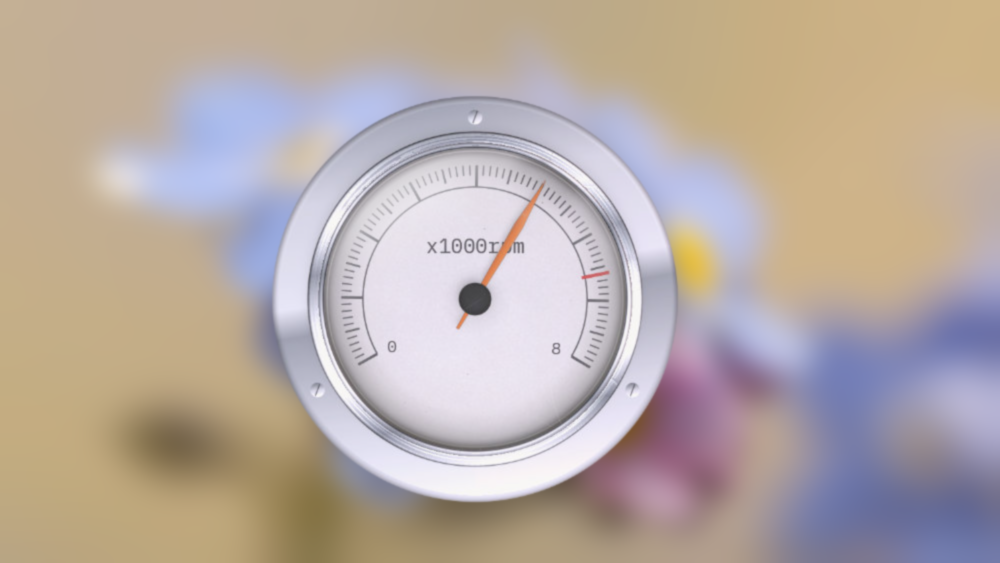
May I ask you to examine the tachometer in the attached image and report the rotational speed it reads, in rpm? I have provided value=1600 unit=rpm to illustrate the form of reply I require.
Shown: value=5000 unit=rpm
